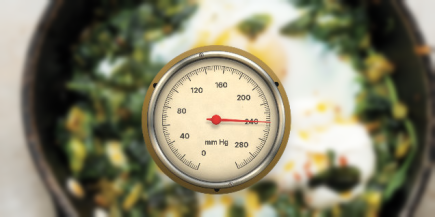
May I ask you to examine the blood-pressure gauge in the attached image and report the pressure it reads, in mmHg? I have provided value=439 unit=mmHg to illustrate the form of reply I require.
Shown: value=240 unit=mmHg
